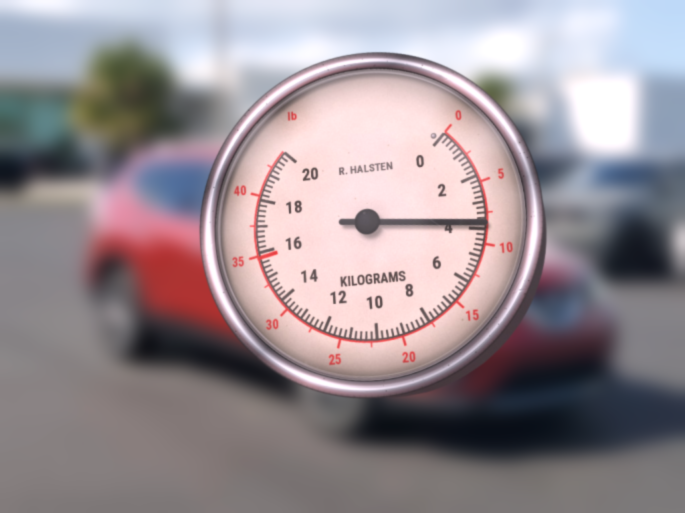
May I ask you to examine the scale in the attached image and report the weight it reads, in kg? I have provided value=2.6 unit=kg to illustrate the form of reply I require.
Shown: value=3.8 unit=kg
